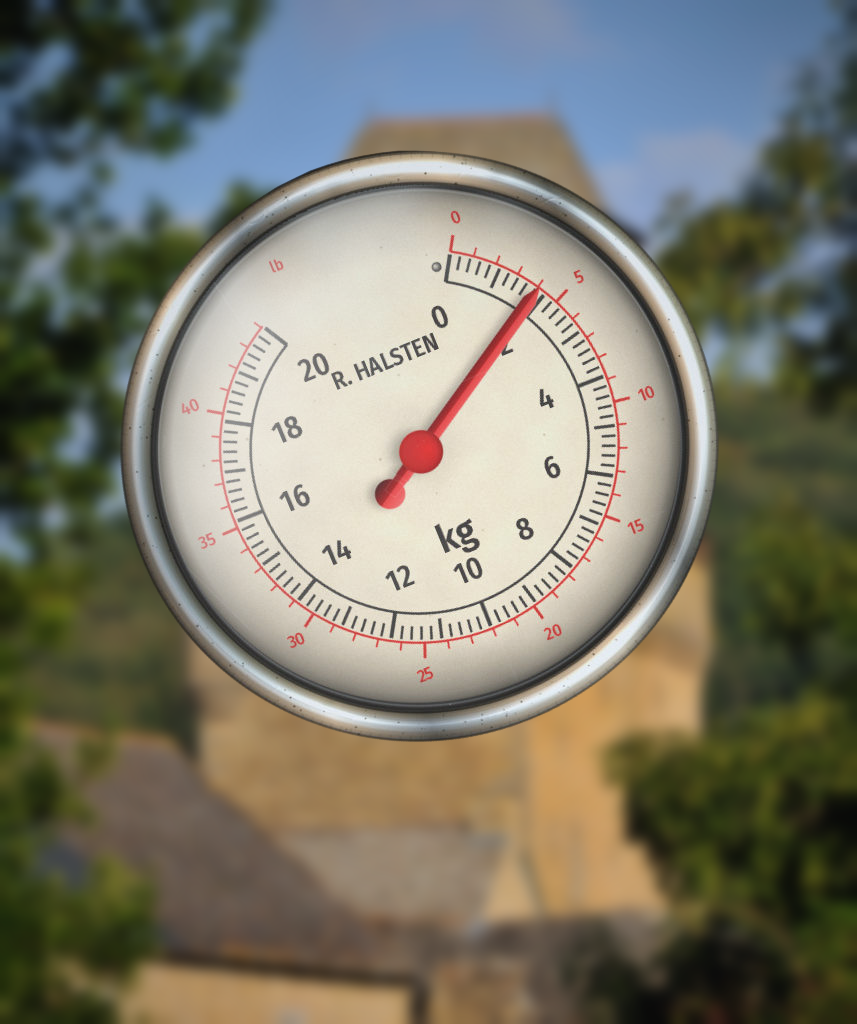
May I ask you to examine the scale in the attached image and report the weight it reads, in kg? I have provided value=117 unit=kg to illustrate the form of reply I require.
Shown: value=1.8 unit=kg
